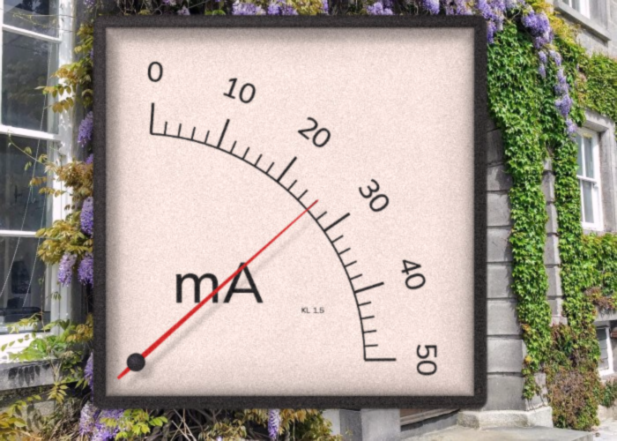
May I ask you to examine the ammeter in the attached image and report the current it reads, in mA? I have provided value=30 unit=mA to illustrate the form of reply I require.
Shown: value=26 unit=mA
